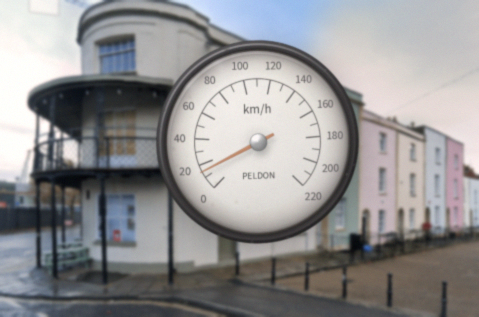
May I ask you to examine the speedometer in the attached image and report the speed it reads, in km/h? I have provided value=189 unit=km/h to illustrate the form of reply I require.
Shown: value=15 unit=km/h
